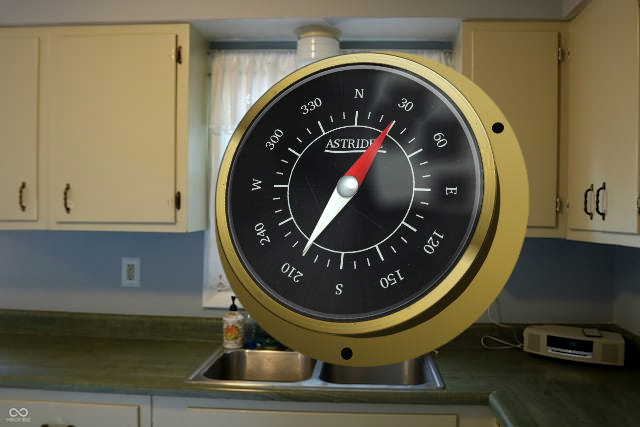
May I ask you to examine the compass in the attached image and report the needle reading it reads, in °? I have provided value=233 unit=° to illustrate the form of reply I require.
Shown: value=30 unit=°
